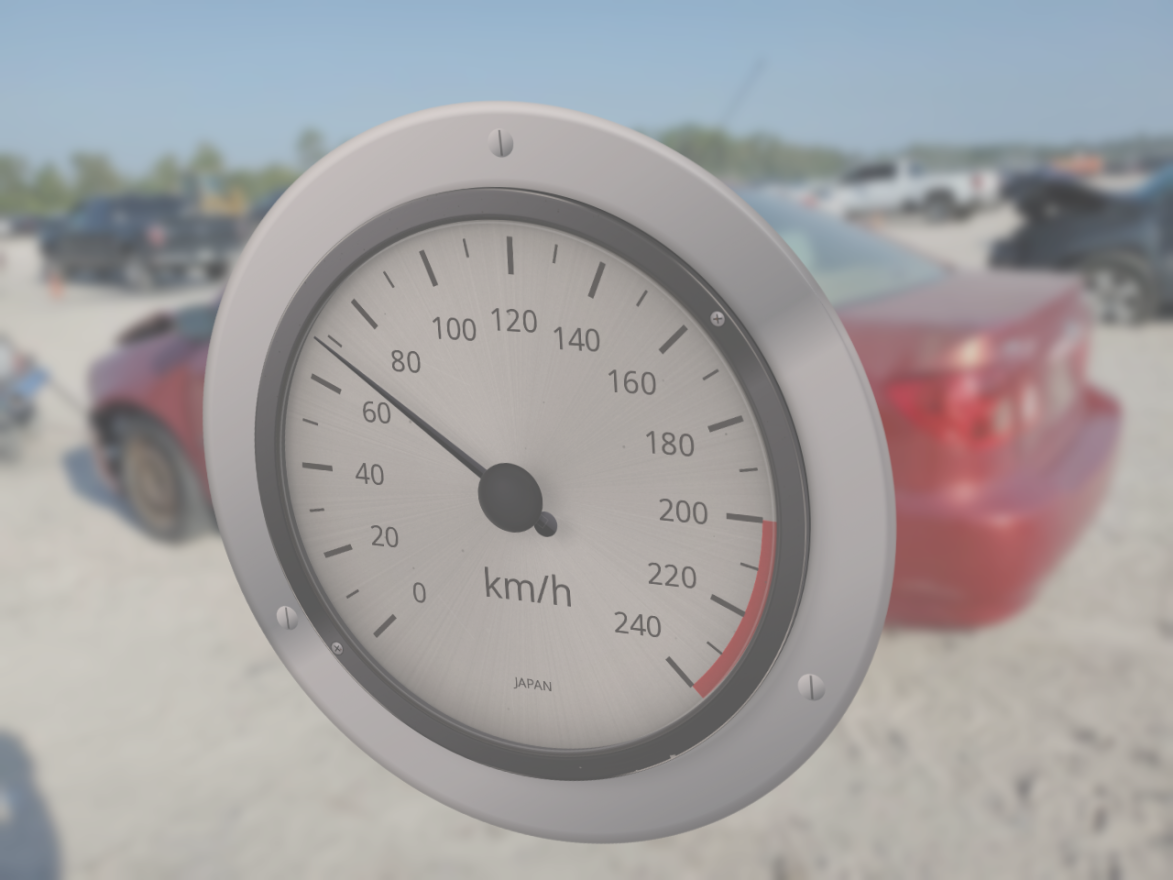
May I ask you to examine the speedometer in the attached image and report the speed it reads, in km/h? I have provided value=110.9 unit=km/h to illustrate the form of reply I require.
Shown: value=70 unit=km/h
